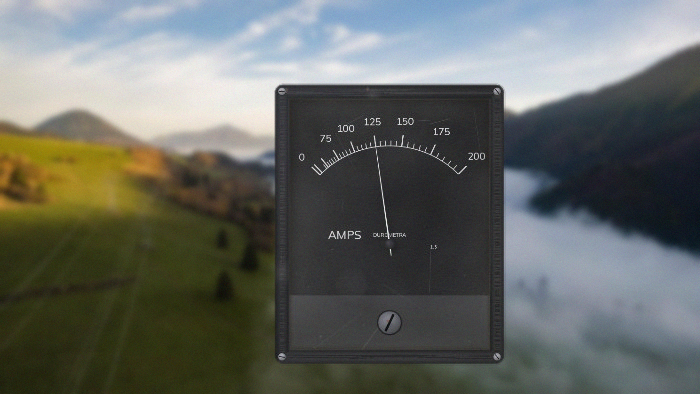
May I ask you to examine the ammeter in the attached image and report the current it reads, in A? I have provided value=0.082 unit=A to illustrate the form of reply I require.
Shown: value=125 unit=A
